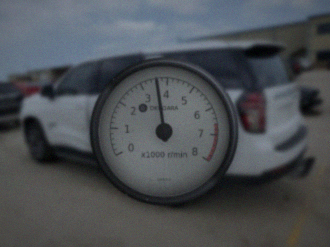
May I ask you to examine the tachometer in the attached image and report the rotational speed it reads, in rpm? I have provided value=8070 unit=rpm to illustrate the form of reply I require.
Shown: value=3600 unit=rpm
